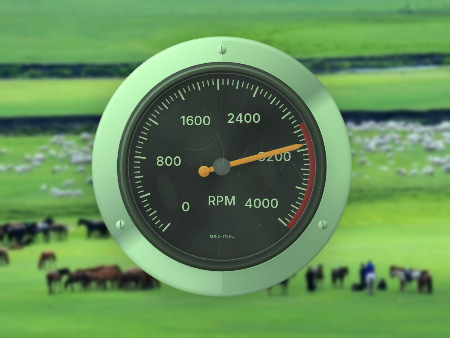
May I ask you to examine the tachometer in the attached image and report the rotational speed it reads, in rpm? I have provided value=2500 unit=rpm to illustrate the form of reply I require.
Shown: value=3150 unit=rpm
